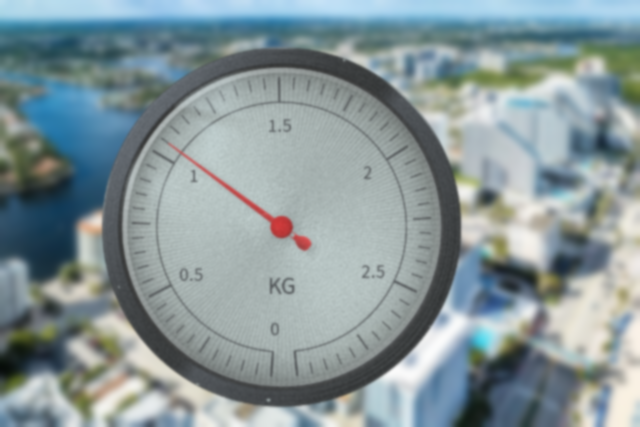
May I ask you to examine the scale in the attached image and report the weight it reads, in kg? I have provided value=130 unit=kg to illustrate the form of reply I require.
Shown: value=1.05 unit=kg
